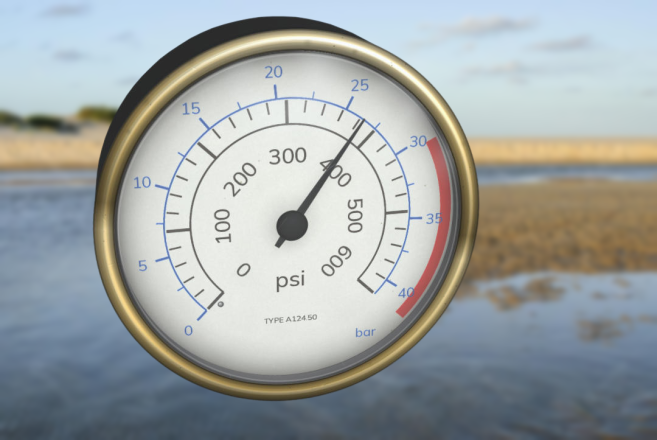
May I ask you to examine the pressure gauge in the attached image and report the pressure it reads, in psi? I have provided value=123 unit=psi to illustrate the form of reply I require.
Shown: value=380 unit=psi
